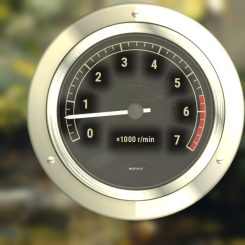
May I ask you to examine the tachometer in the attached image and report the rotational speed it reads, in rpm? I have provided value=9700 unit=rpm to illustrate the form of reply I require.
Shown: value=600 unit=rpm
